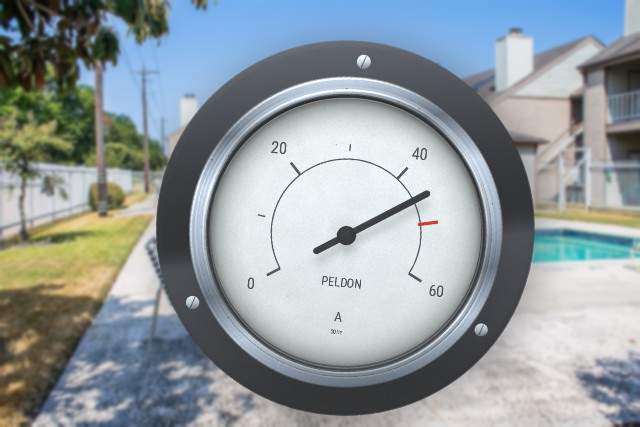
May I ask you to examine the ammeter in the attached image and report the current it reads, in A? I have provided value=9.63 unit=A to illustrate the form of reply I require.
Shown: value=45 unit=A
